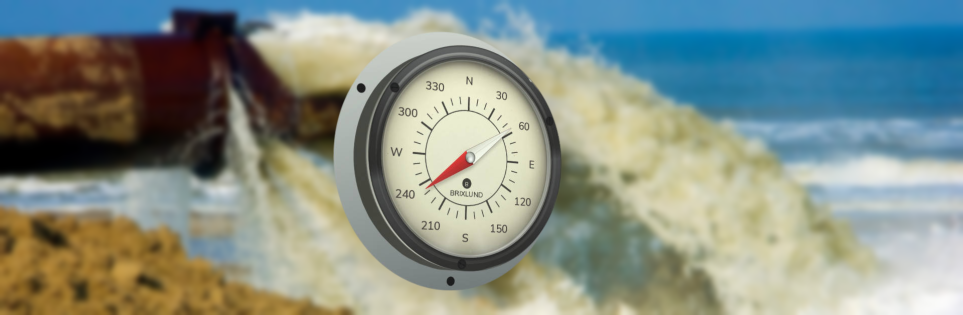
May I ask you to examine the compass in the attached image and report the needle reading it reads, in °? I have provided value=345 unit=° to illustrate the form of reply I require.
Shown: value=235 unit=°
